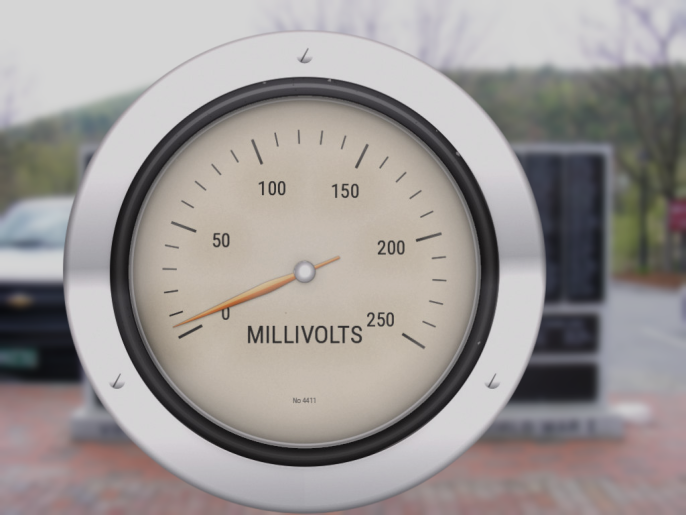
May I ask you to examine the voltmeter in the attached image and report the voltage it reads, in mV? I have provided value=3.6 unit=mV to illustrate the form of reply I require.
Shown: value=5 unit=mV
